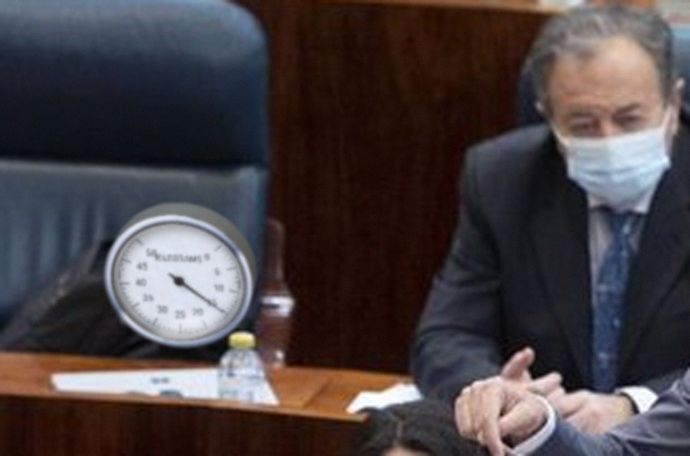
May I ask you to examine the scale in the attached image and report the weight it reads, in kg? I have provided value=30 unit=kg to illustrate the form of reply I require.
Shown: value=15 unit=kg
